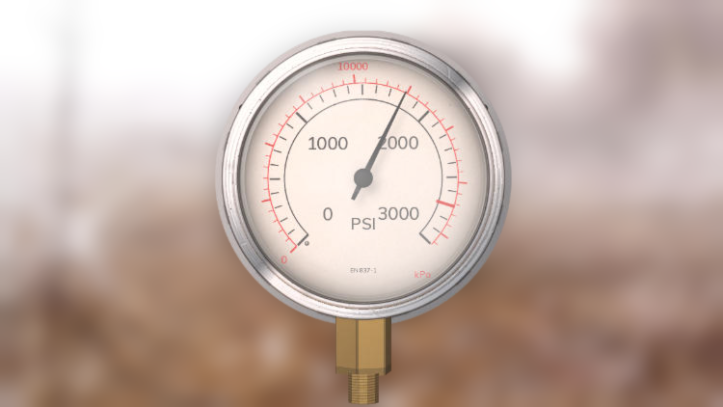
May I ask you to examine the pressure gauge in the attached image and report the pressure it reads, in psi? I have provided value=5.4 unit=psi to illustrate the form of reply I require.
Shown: value=1800 unit=psi
